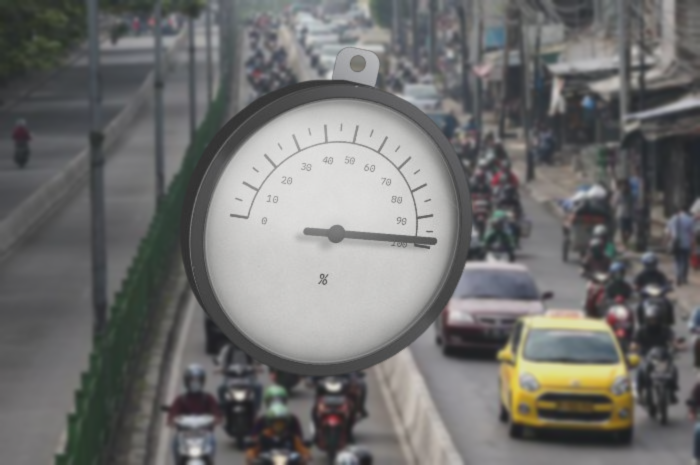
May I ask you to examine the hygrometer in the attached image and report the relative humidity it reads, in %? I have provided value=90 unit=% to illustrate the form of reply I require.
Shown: value=97.5 unit=%
